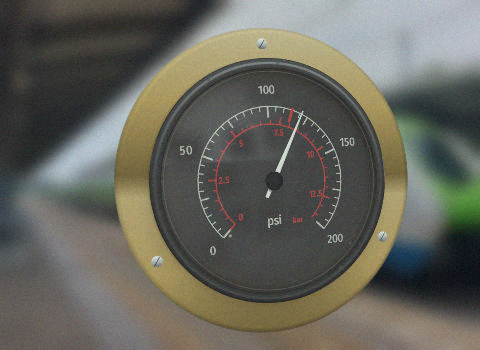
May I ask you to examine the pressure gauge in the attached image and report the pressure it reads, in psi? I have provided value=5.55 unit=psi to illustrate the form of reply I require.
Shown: value=120 unit=psi
